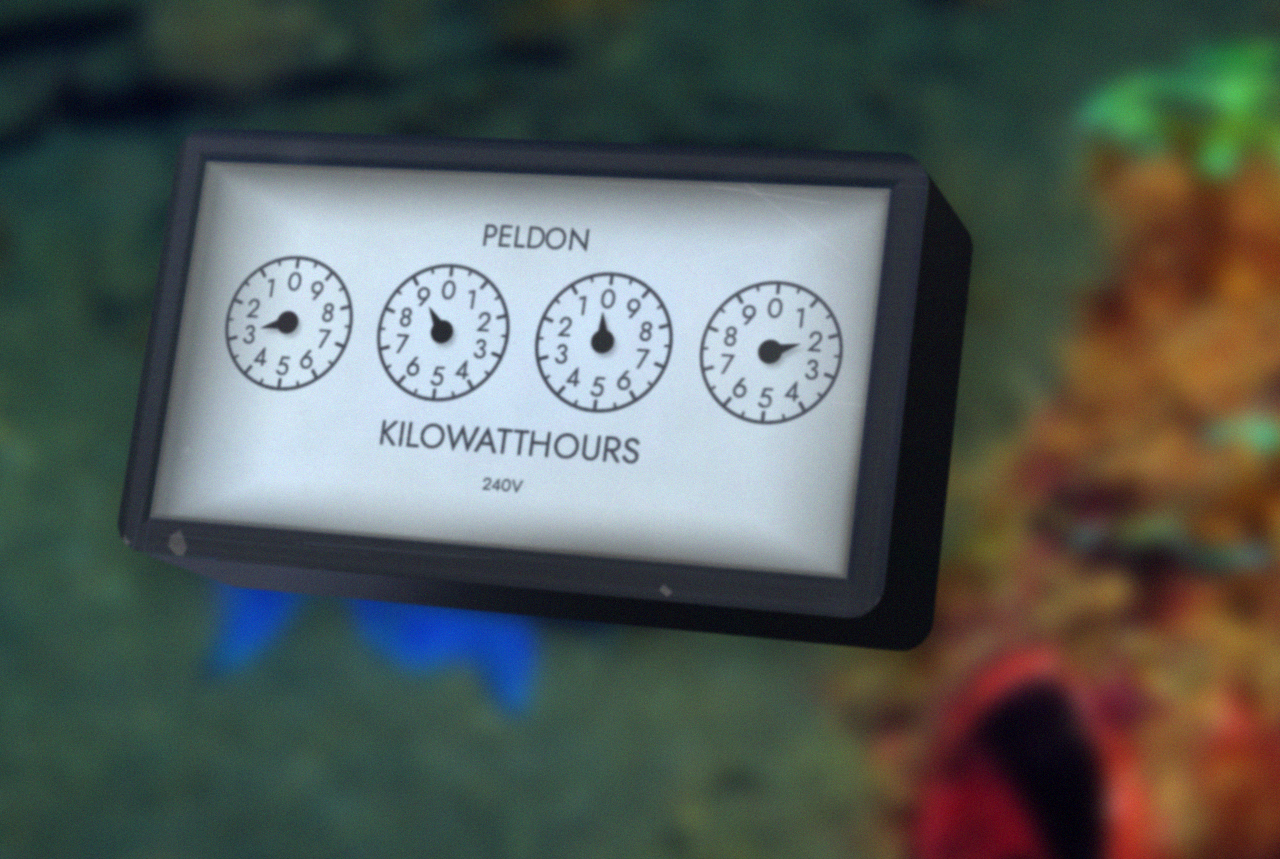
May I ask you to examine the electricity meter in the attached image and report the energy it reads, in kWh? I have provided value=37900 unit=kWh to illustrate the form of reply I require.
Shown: value=2902 unit=kWh
